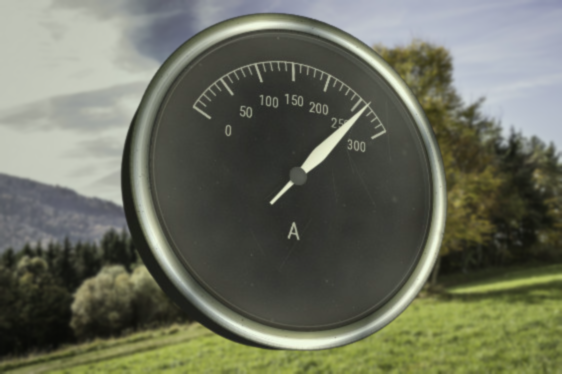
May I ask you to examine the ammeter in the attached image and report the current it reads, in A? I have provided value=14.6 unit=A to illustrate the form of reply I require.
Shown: value=260 unit=A
